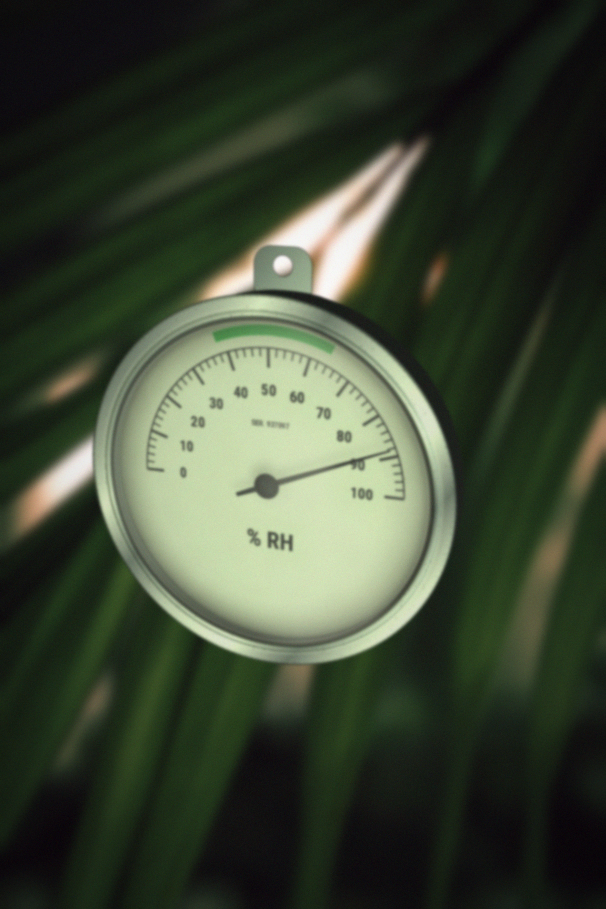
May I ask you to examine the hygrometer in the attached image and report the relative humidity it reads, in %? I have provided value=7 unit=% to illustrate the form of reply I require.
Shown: value=88 unit=%
